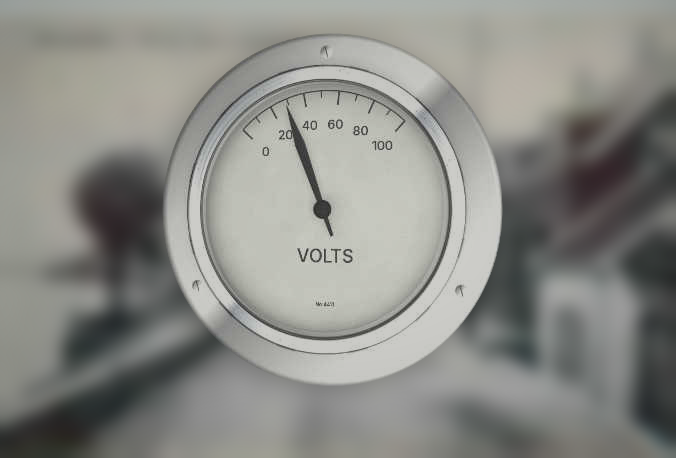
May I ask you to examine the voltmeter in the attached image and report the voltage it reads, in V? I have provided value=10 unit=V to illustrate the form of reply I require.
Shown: value=30 unit=V
